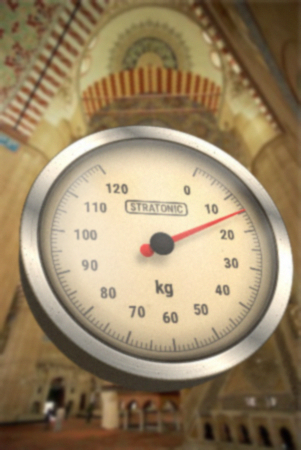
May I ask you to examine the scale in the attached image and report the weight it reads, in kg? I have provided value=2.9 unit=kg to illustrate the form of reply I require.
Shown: value=15 unit=kg
